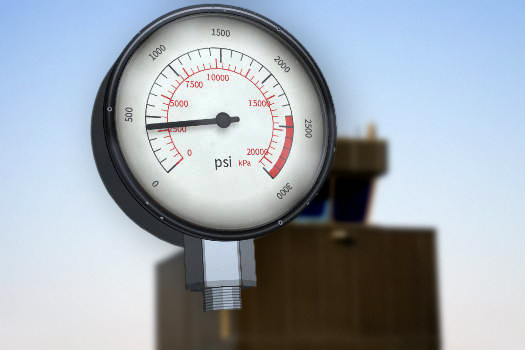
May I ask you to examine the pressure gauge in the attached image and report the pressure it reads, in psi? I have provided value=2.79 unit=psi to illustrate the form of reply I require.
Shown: value=400 unit=psi
